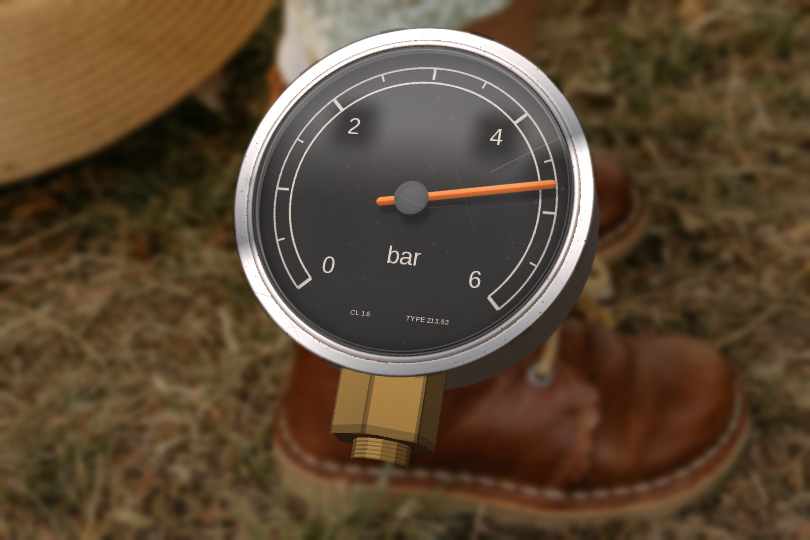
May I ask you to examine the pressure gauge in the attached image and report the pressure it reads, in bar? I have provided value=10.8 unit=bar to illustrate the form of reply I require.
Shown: value=4.75 unit=bar
